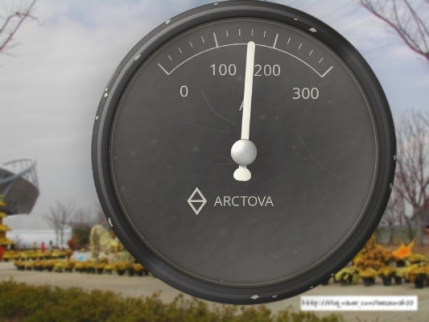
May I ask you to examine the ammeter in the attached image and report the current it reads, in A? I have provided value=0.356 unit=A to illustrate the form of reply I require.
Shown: value=160 unit=A
